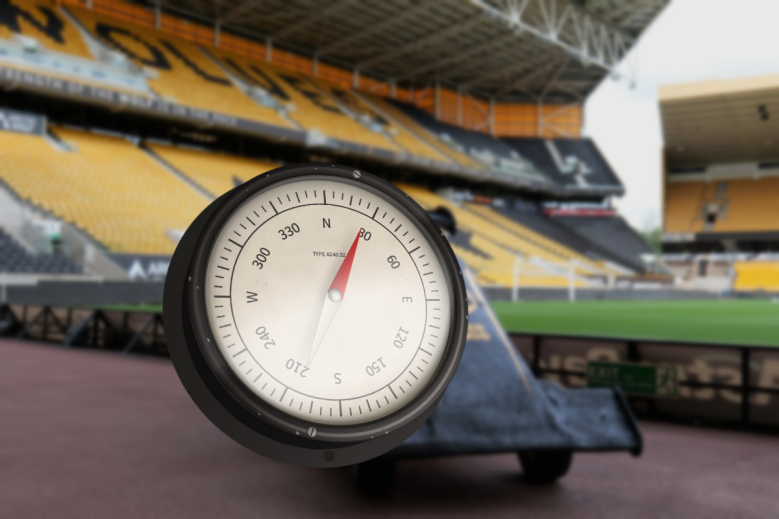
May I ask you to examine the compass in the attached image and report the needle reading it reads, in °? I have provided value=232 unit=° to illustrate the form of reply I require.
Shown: value=25 unit=°
